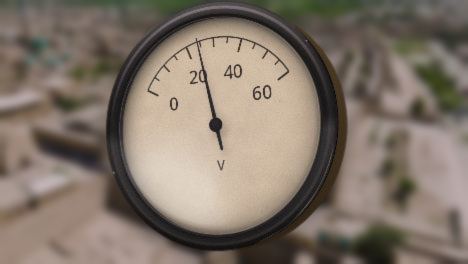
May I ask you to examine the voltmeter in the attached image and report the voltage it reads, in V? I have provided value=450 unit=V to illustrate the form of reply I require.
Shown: value=25 unit=V
